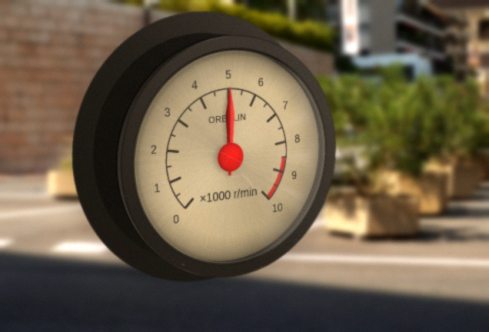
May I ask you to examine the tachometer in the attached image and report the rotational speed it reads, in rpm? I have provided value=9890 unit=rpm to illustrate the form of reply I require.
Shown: value=5000 unit=rpm
